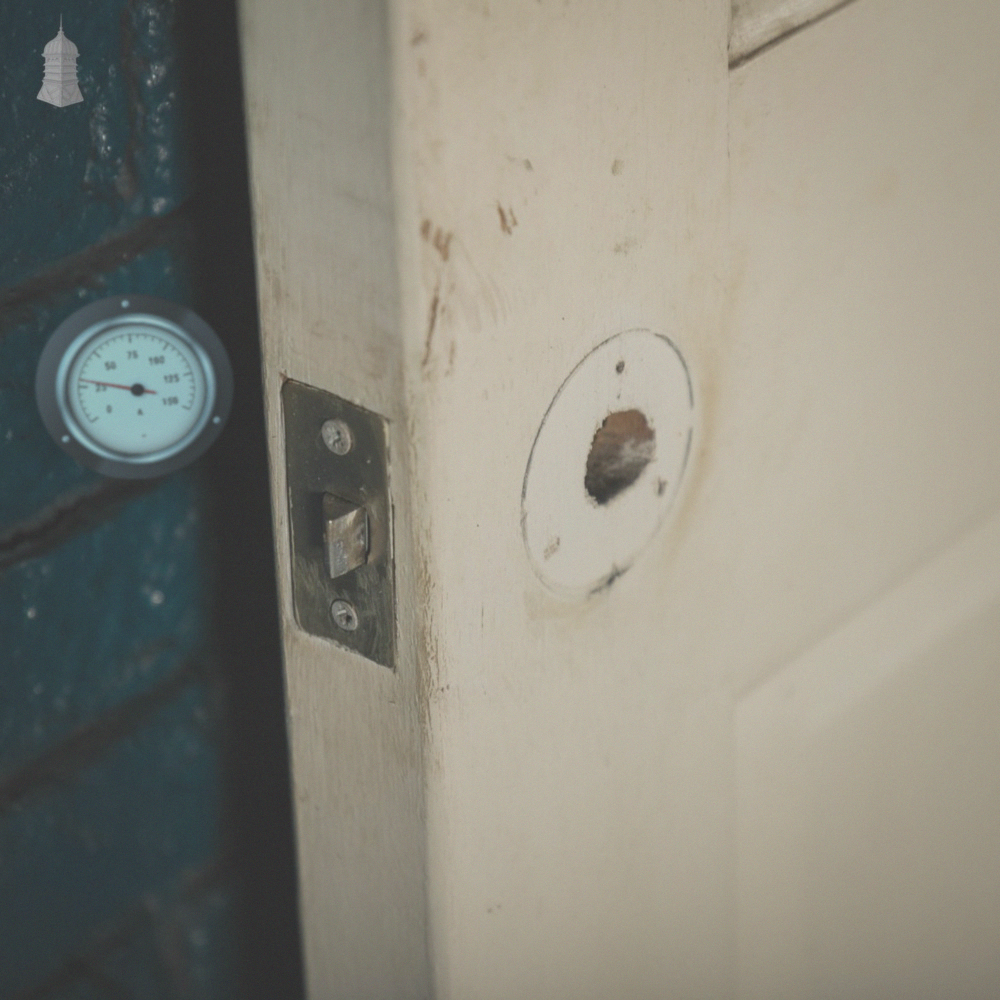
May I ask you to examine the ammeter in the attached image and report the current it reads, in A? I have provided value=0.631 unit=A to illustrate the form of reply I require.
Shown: value=30 unit=A
